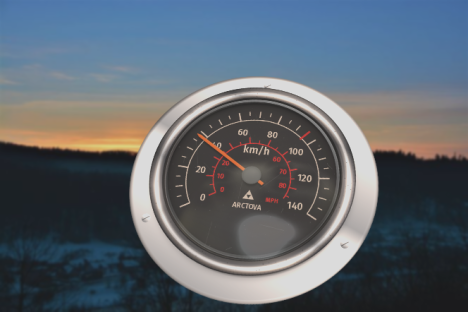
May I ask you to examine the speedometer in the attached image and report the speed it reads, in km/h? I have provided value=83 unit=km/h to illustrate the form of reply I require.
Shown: value=37.5 unit=km/h
